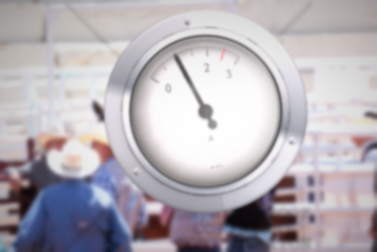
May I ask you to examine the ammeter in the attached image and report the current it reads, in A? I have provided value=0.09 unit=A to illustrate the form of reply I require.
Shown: value=1 unit=A
